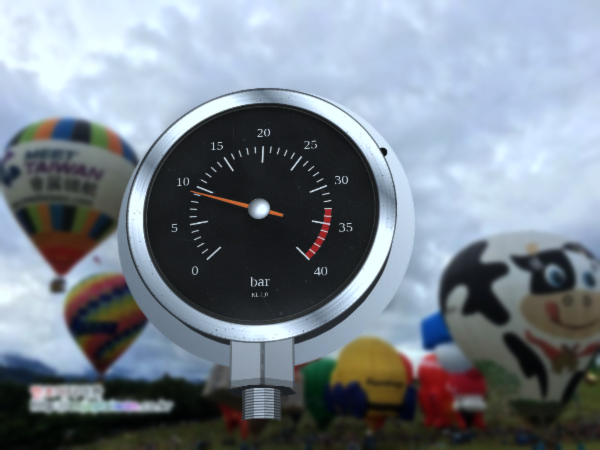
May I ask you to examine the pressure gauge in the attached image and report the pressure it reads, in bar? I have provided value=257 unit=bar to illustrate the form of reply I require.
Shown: value=9 unit=bar
